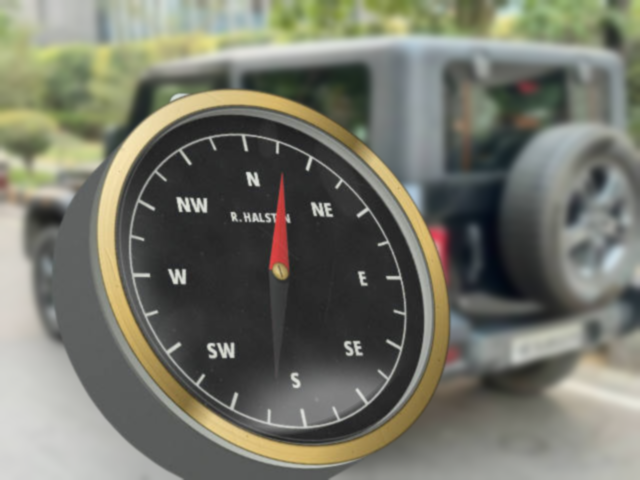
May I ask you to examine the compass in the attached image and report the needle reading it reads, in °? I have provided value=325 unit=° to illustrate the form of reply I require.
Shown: value=15 unit=°
